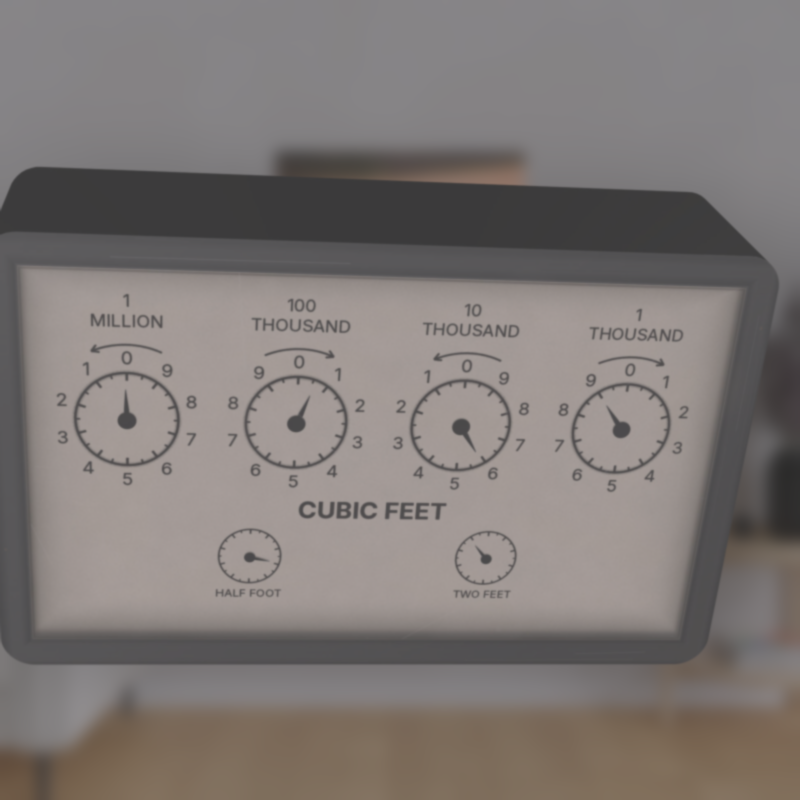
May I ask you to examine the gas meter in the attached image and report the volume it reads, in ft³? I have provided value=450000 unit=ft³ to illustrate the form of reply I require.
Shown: value=5900 unit=ft³
